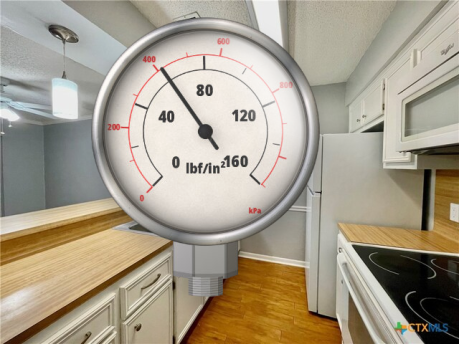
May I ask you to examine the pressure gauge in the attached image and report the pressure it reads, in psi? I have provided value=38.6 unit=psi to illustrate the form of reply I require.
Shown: value=60 unit=psi
